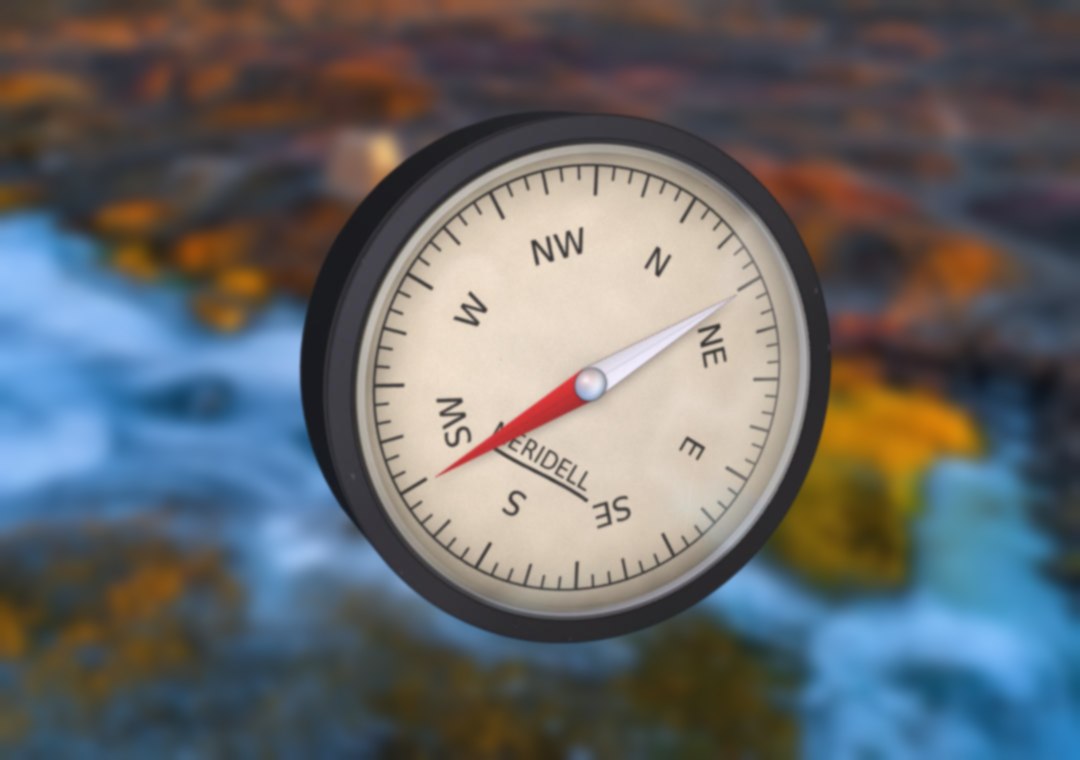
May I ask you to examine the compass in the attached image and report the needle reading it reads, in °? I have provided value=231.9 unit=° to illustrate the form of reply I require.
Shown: value=210 unit=°
